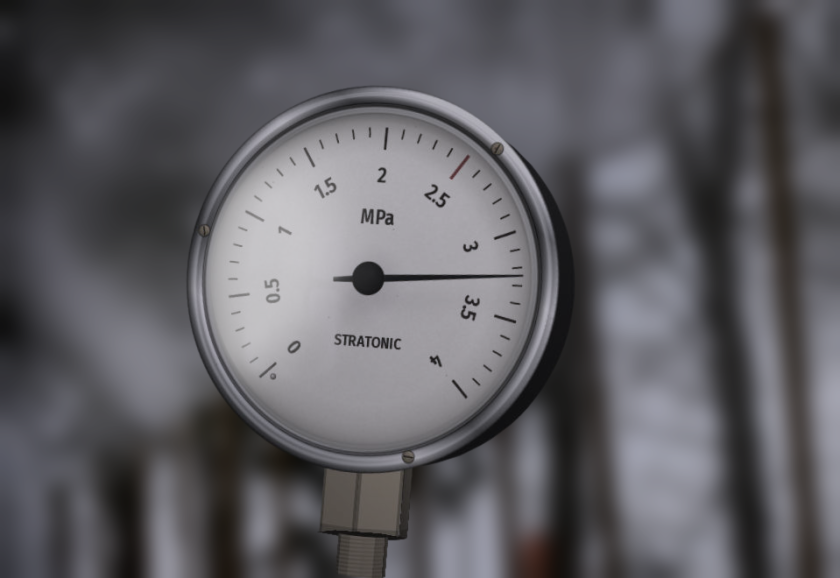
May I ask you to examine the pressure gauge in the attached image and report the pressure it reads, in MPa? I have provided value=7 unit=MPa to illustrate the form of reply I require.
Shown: value=3.25 unit=MPa
